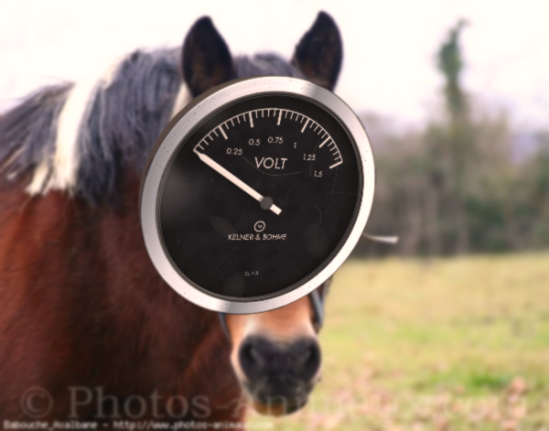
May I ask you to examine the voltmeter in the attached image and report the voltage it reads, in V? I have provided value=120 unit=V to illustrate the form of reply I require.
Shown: value=0 unit=V
